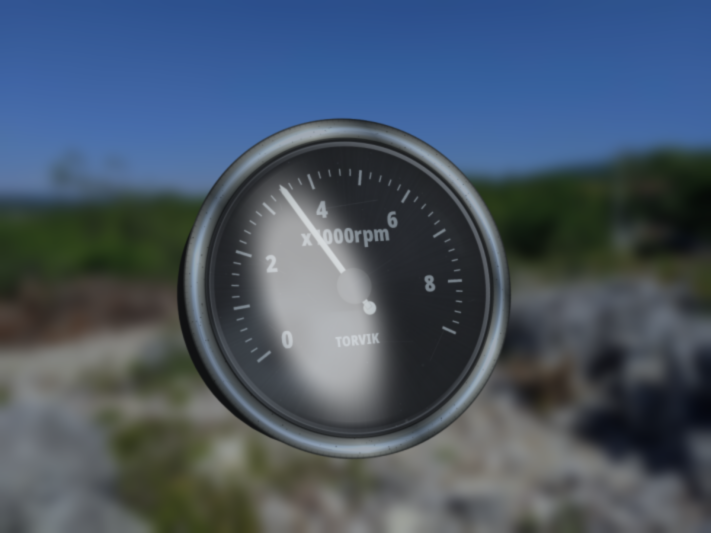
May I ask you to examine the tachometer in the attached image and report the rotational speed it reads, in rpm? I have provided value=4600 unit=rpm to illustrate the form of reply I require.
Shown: value=3400 unit=rpm
